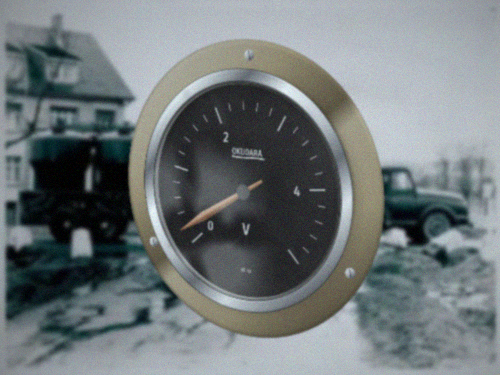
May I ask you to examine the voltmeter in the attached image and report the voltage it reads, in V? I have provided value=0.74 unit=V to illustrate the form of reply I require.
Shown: value=0.2 unit=V
